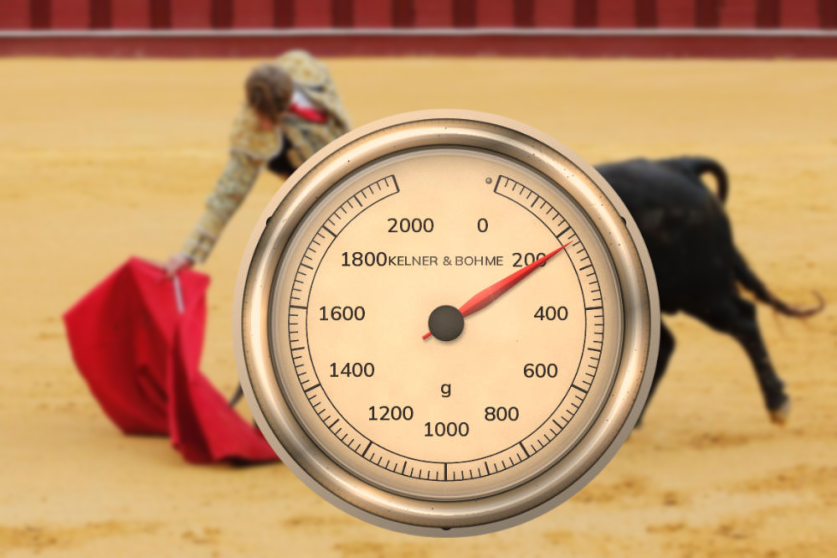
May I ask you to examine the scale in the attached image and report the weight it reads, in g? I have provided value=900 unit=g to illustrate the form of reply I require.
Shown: value=230 unit=g
